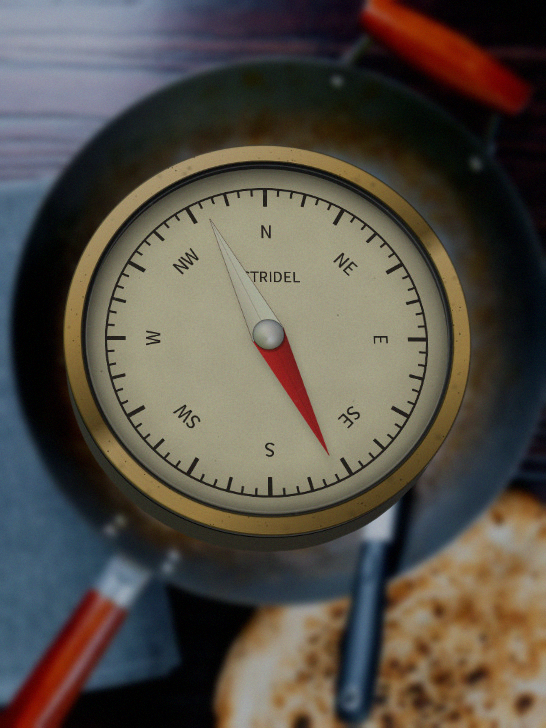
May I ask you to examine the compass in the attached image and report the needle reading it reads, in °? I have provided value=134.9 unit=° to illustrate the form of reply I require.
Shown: value=155 unit=°
